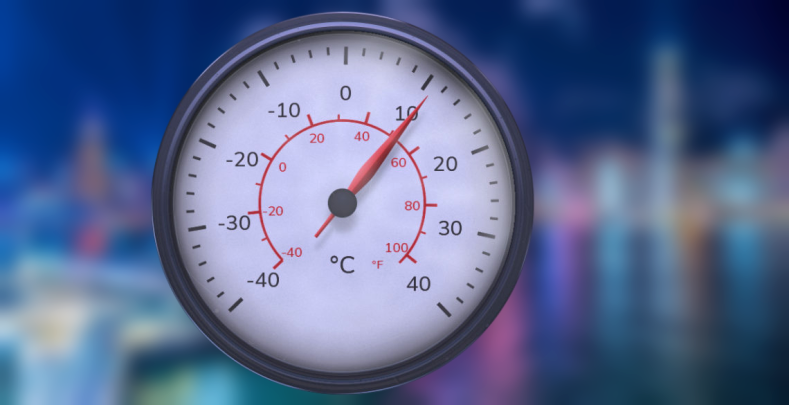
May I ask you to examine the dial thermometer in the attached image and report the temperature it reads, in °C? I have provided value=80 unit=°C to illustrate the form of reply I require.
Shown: value=11 unit=°C
